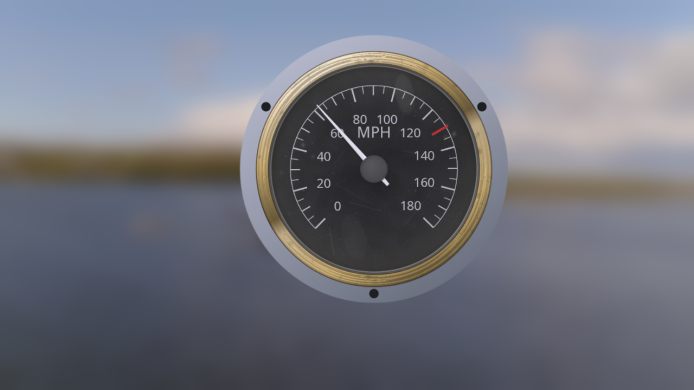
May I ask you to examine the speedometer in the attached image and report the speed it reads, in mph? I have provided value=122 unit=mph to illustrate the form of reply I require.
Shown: value=62.5 unit=mph
